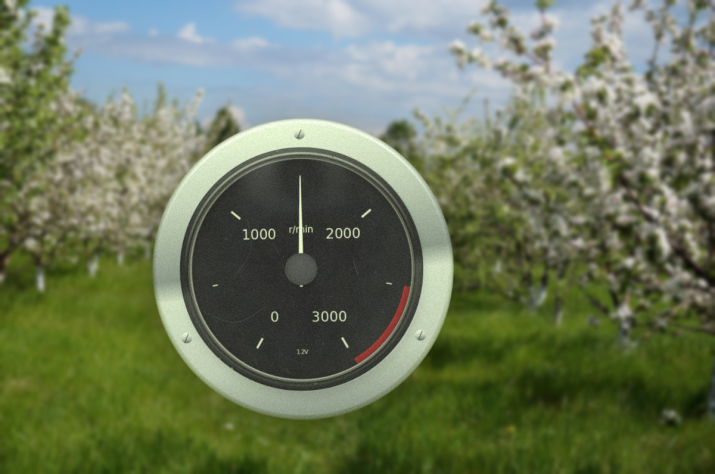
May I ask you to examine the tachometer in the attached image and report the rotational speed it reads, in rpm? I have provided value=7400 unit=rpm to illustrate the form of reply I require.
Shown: value=1500 unit=rpm
